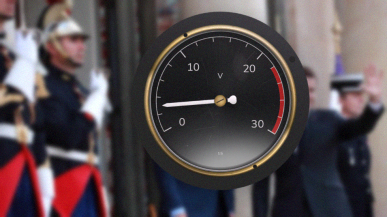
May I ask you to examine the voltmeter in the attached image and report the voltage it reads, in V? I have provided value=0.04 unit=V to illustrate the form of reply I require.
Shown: value=3 unit=V
